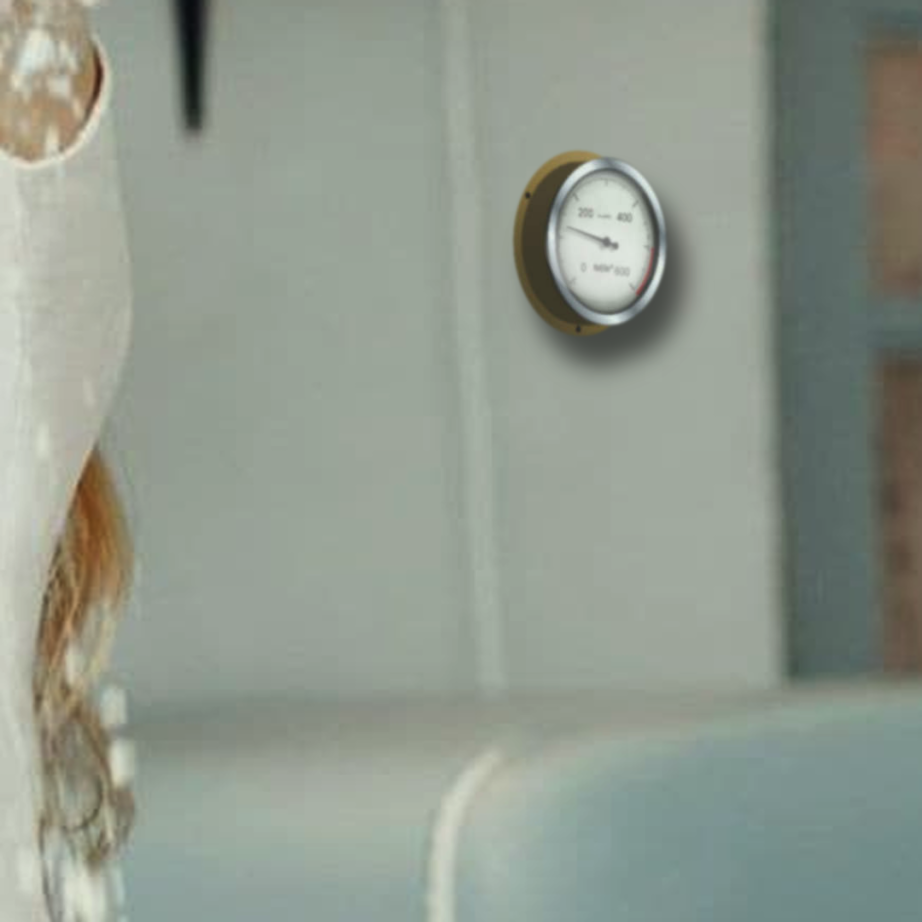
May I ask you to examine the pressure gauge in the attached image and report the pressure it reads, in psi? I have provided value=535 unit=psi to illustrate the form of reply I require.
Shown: value=125 unit=psi
